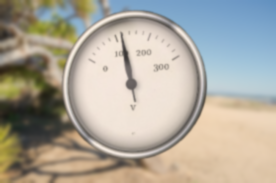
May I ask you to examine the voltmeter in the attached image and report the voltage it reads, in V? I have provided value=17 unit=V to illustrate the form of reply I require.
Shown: value=120 unit=V
